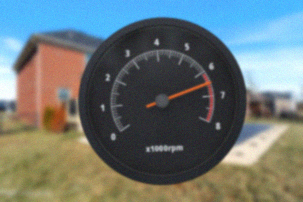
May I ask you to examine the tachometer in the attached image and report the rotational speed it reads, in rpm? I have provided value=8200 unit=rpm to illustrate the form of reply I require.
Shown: value=6500 unit=rpm
